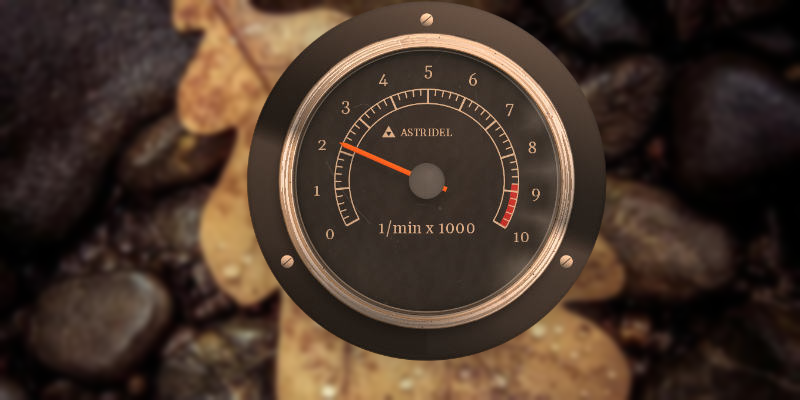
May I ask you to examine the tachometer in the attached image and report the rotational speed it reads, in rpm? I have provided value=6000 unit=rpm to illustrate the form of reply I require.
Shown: value=2200 unit=rpm
